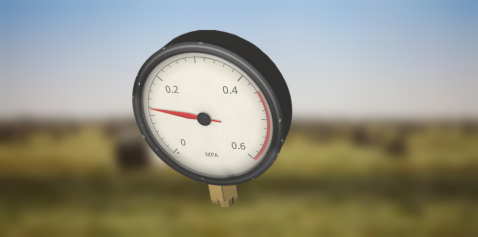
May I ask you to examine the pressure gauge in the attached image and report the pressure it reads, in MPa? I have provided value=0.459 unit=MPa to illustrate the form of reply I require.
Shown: value=0.12 unit=MPa
